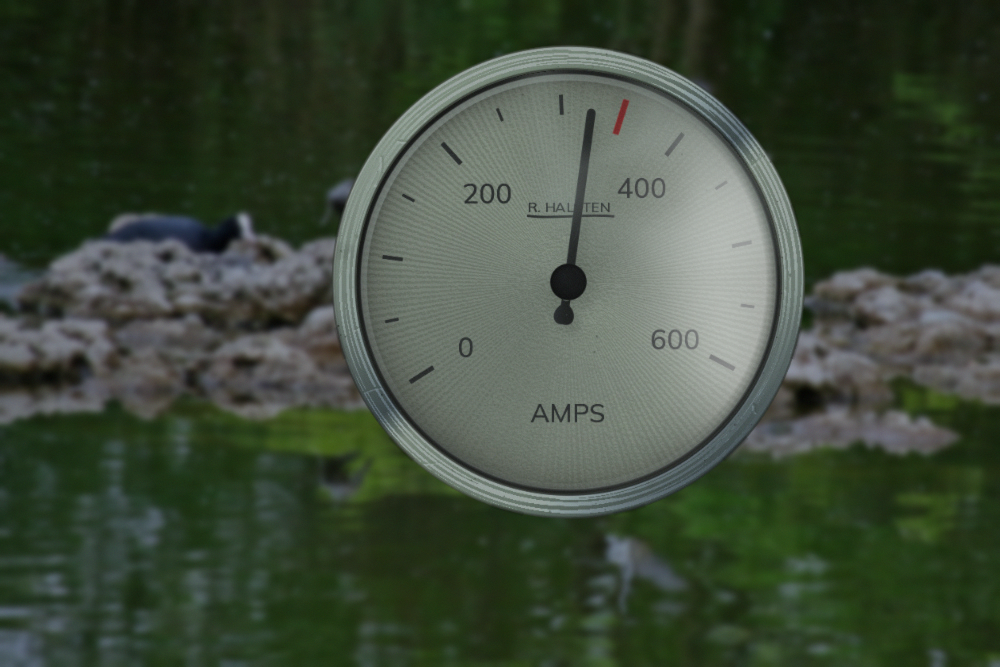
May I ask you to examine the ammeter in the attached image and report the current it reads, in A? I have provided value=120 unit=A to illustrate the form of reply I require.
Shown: value=325 unit=A
